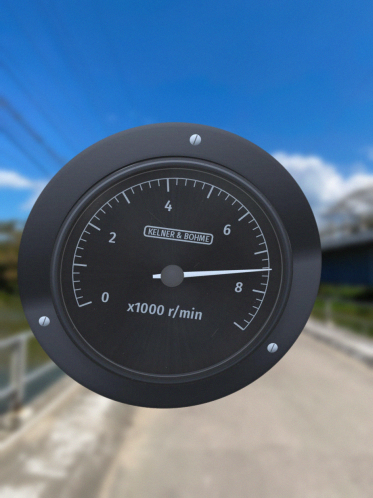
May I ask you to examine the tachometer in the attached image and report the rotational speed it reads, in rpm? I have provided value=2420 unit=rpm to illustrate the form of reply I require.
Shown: value=7400 unit=rpm
